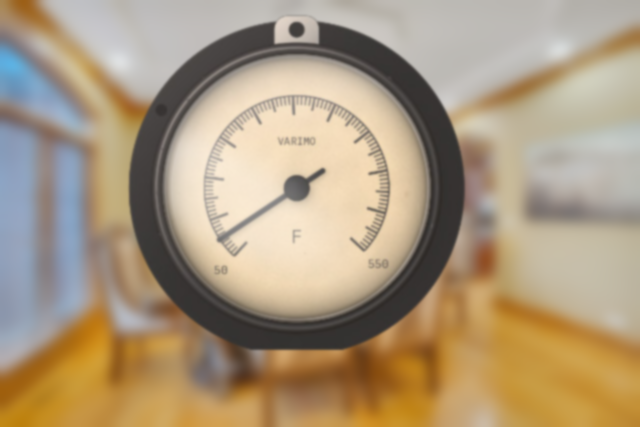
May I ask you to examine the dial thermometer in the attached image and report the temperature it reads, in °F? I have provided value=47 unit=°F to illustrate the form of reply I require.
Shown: value=75 unit=°F
